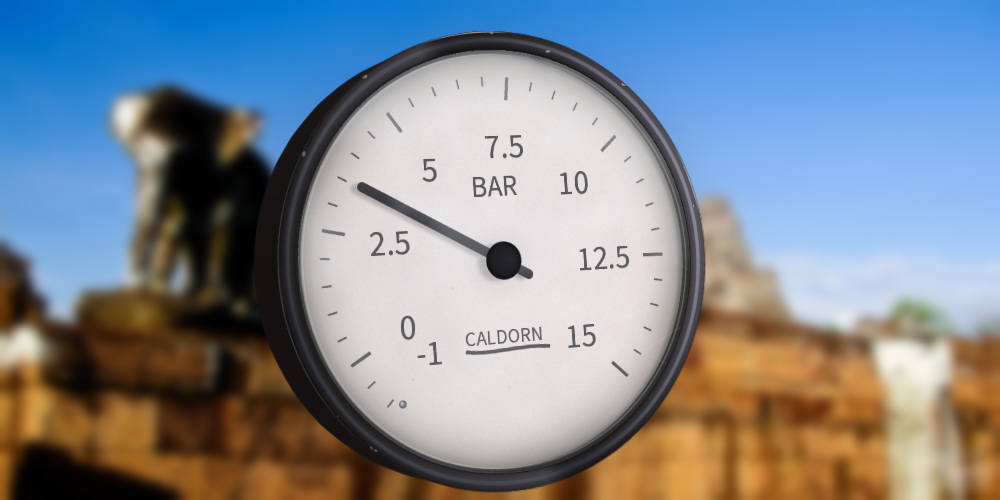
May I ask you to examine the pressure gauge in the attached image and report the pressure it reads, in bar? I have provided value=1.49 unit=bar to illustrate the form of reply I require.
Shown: value=3.5 unit=bar
